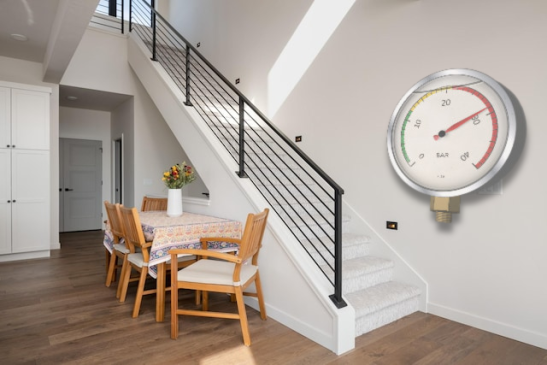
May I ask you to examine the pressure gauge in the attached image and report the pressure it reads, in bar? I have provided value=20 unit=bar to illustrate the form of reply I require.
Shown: value=29 unit=bar
